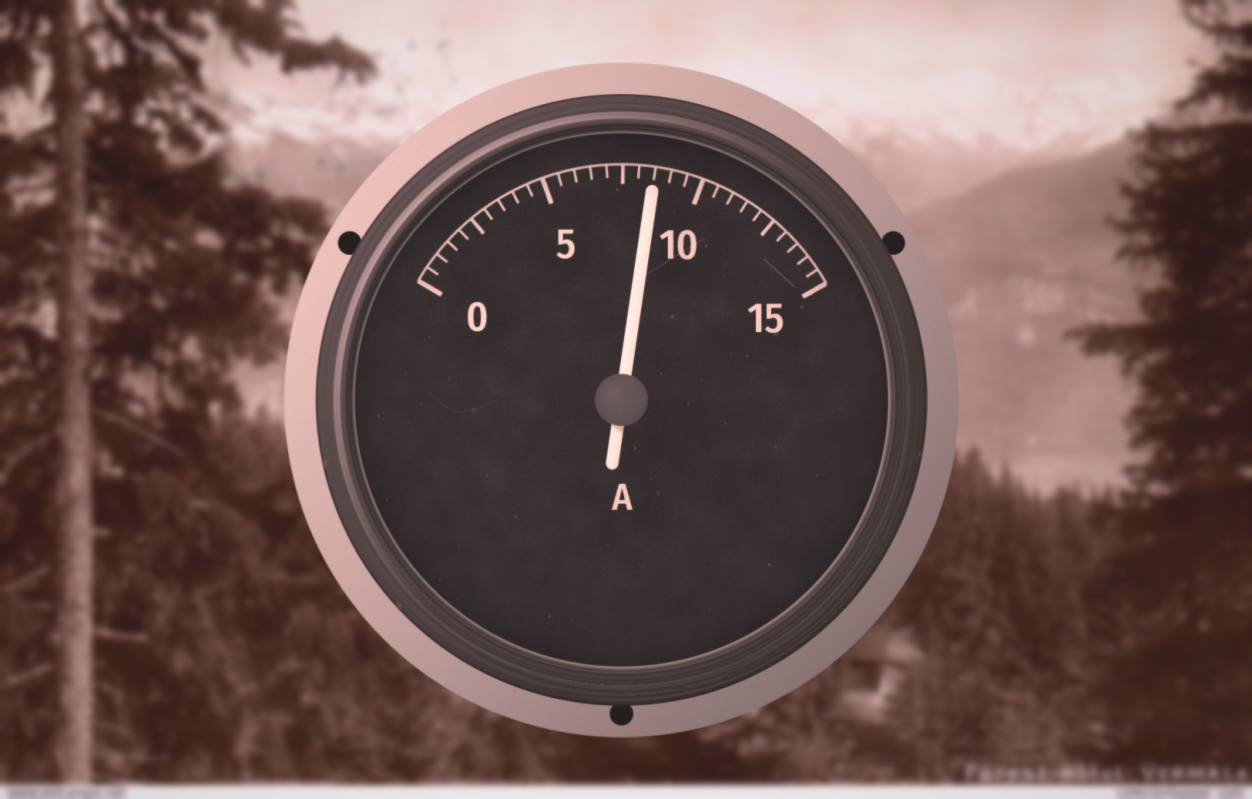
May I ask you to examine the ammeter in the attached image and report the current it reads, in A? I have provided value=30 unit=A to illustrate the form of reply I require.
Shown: value=8.5 unit=A
